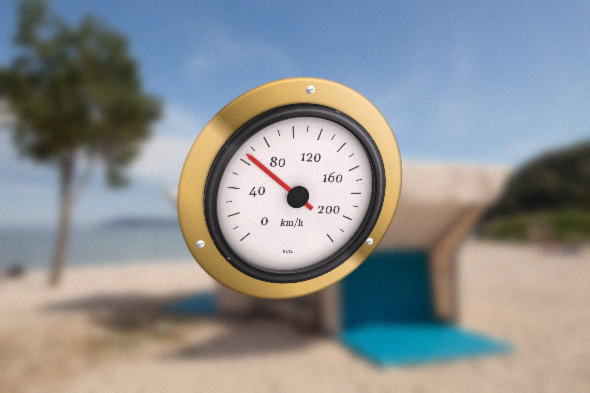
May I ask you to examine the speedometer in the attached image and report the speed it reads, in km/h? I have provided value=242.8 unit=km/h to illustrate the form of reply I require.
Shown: value=65 unit=km/h
